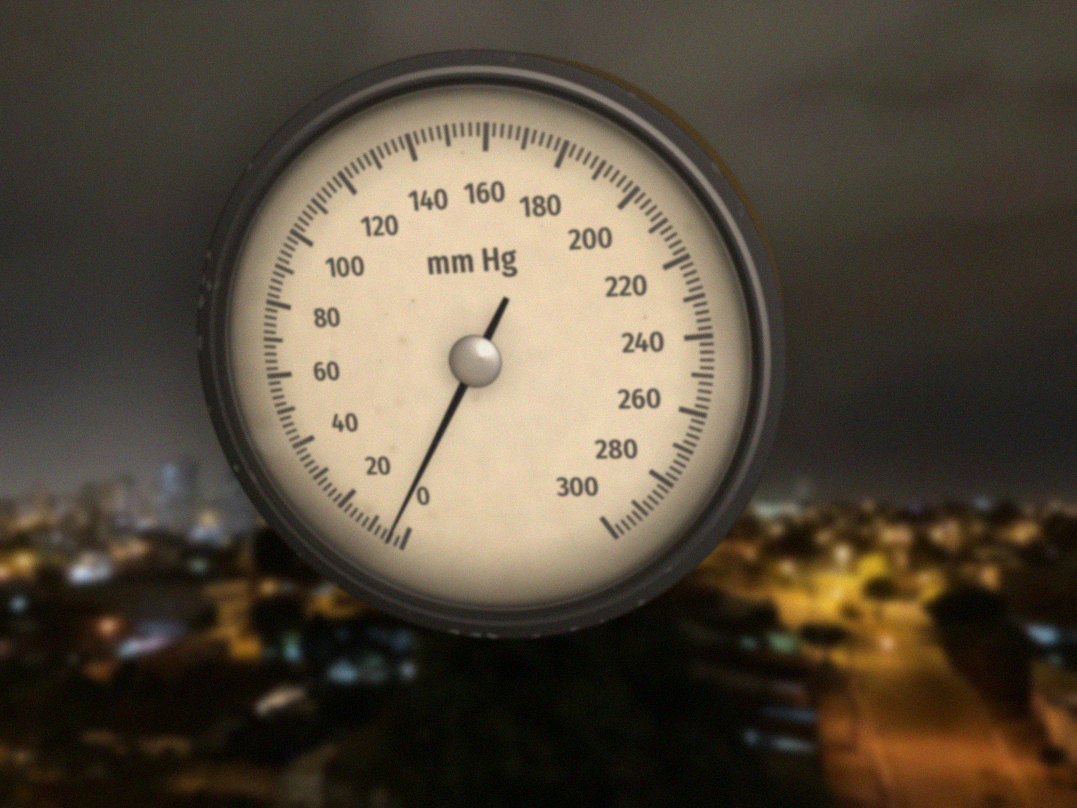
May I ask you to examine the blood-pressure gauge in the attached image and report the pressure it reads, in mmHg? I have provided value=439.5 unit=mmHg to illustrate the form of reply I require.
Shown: value=4 unit=mmHg
